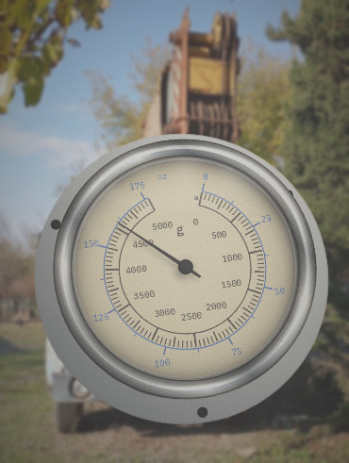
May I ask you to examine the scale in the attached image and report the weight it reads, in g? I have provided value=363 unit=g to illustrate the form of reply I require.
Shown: value=4550 unit=g
